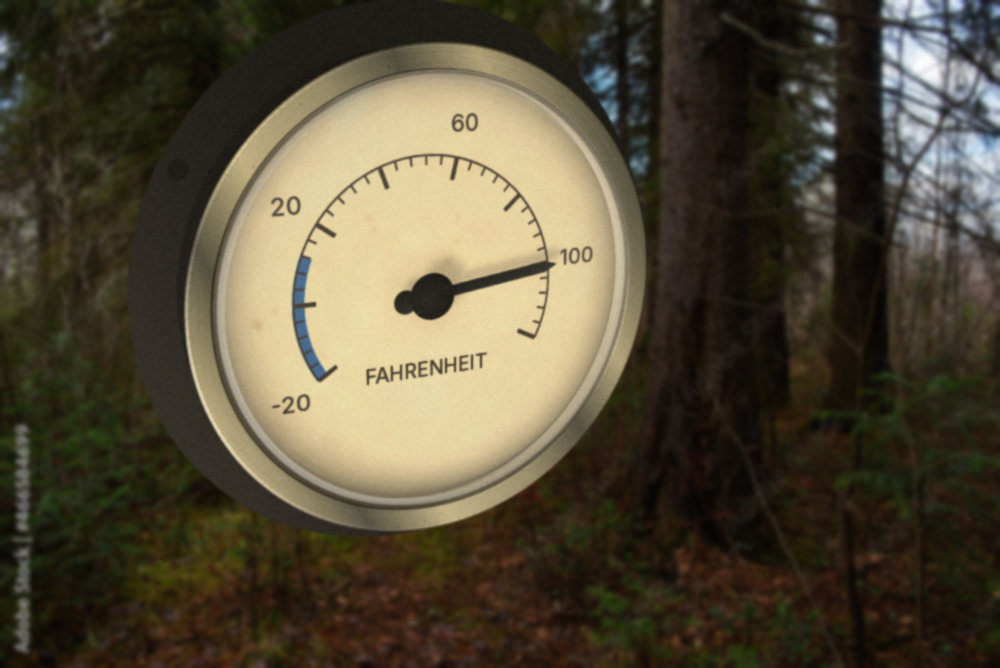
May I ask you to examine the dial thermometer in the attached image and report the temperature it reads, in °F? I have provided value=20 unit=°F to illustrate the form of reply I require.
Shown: value=100 unit=°F
